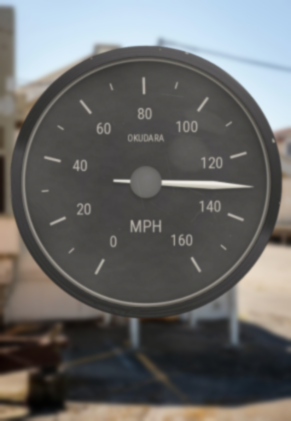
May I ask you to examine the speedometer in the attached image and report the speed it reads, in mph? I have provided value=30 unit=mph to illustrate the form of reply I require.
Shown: value=130 unit=mph
